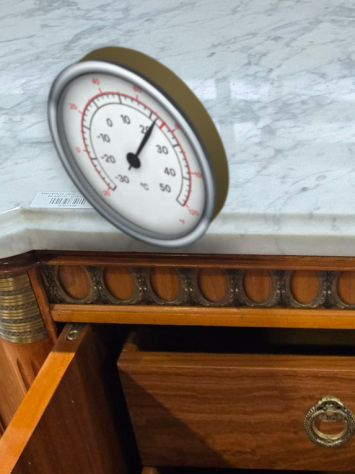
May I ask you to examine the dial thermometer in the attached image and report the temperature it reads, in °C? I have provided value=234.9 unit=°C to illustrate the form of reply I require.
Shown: value=22 unit=°C
